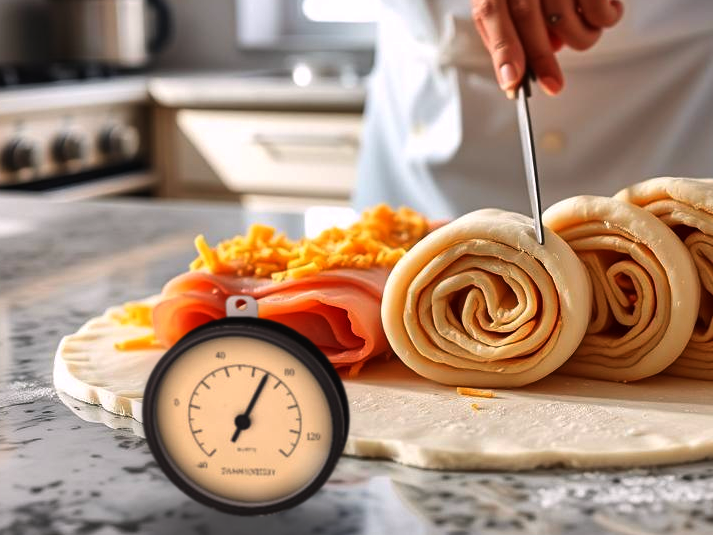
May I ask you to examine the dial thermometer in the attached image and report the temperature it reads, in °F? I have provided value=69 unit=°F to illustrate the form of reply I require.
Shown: value=70 unit=°F
